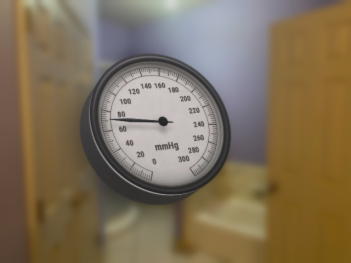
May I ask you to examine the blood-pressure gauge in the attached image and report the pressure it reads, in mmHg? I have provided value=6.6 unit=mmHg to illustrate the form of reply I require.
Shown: value=70 unit=mmHg
